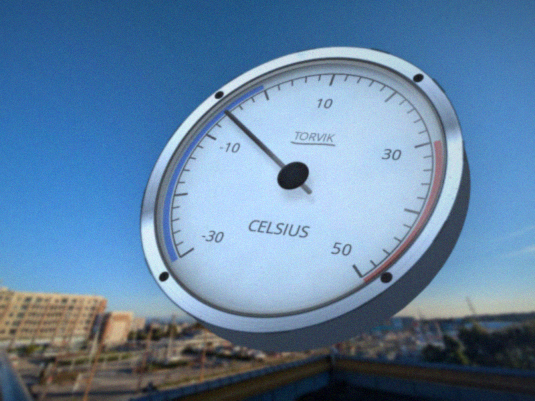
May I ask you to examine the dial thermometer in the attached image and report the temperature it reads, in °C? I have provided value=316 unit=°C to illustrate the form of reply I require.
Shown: value=-6 unit=°C
